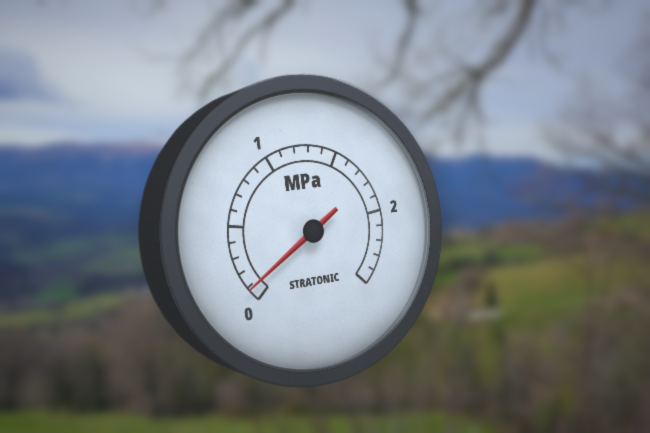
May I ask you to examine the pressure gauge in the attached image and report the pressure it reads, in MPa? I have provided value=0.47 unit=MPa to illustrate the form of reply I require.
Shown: value=0.1 unit=MPa
